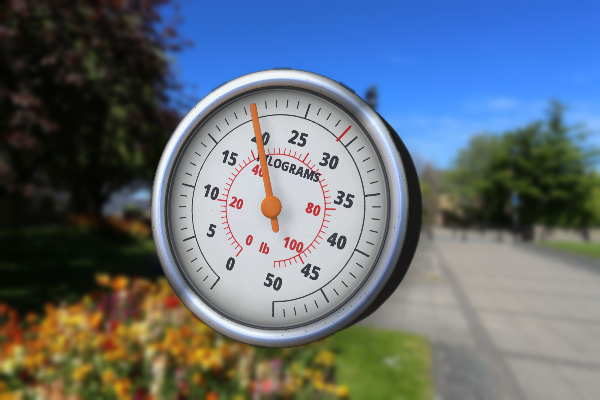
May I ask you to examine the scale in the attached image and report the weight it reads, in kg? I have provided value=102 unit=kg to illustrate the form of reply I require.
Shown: value=20 unit=kg
